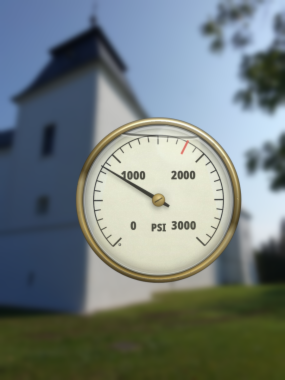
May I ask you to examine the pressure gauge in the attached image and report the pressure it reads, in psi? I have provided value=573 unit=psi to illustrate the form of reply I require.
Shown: value=850 unit=psi
